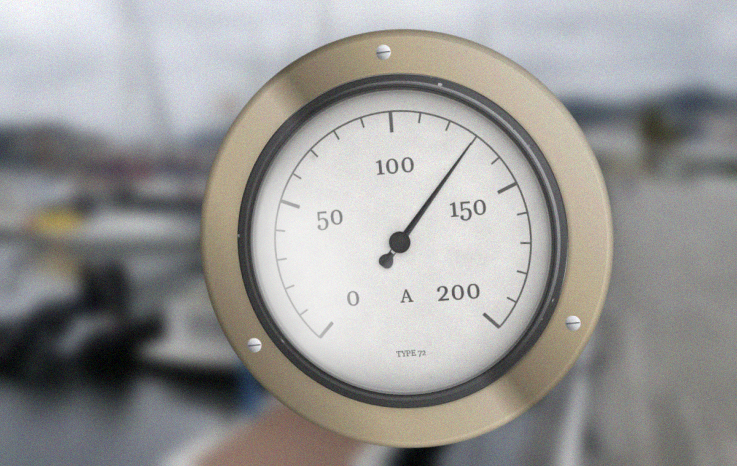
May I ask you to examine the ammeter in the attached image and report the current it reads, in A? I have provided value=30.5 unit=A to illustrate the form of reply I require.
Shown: value=130 unit=A
